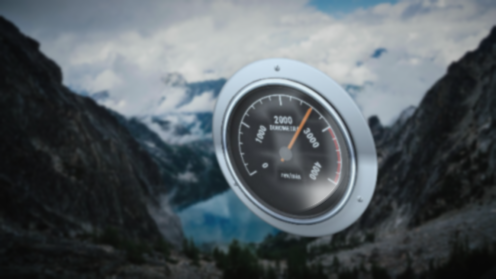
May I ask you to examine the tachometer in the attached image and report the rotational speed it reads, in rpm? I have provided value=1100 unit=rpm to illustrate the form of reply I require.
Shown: value=2600 unit=rpm
